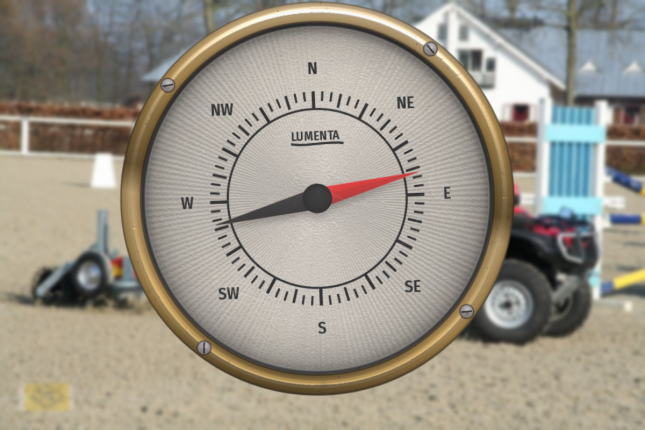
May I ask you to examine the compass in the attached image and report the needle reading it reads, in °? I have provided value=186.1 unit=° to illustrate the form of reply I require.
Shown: value=77.5 unit=°
